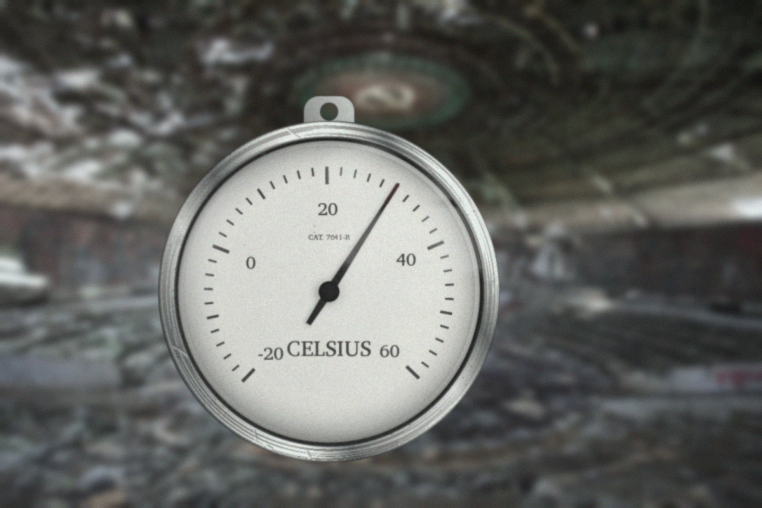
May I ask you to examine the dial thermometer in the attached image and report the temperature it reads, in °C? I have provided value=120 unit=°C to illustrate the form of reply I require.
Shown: value=30 unit=°C
